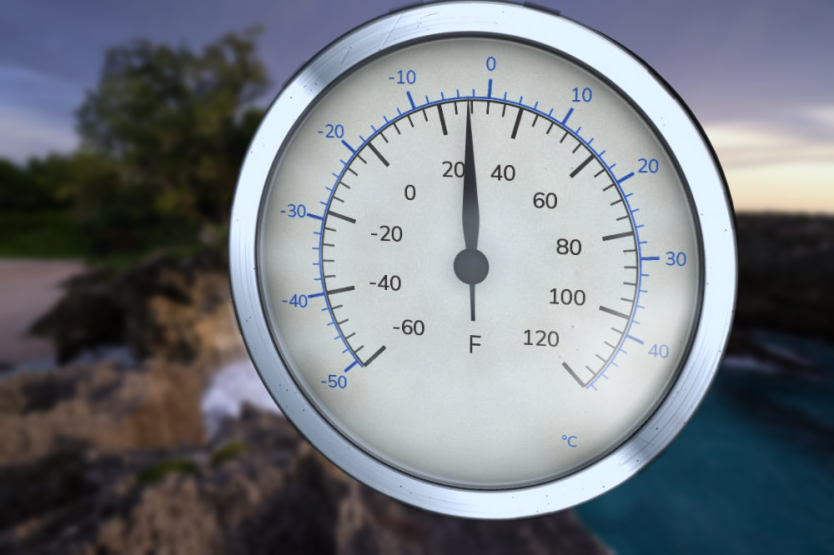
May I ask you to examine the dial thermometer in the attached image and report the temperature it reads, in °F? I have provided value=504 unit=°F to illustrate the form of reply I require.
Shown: value=28 unit=°F
